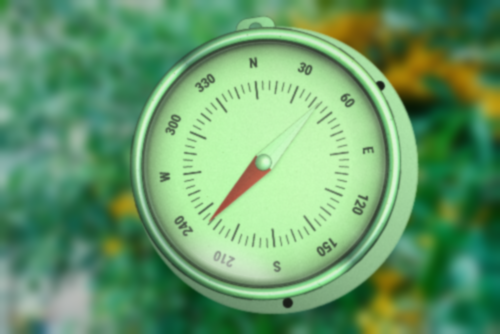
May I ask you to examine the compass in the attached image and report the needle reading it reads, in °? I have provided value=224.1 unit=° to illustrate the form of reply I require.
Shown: value=230 unit=°
